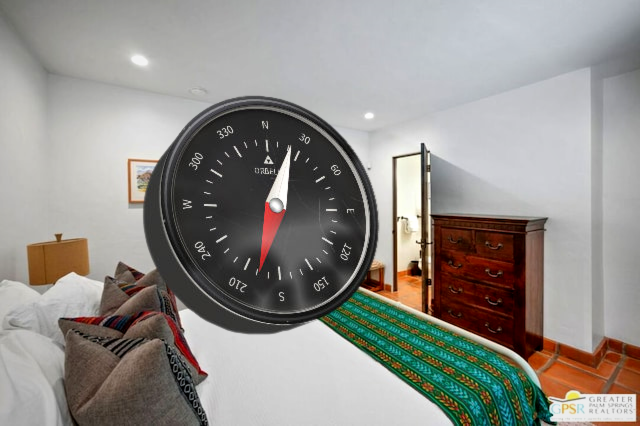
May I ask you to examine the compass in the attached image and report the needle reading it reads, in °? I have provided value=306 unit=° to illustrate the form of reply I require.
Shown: value=200 unit=°
